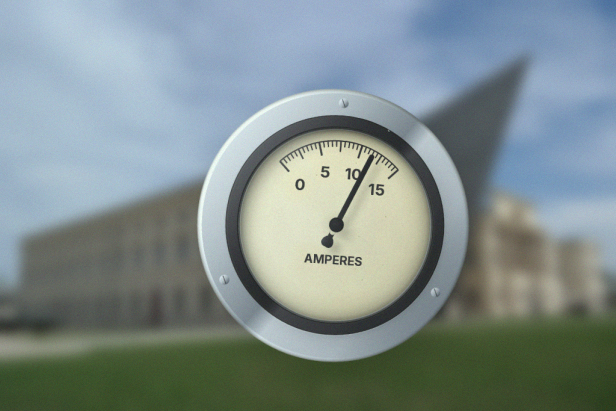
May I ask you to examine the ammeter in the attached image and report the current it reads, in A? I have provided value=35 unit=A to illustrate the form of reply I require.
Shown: value=11.5 unit=A
